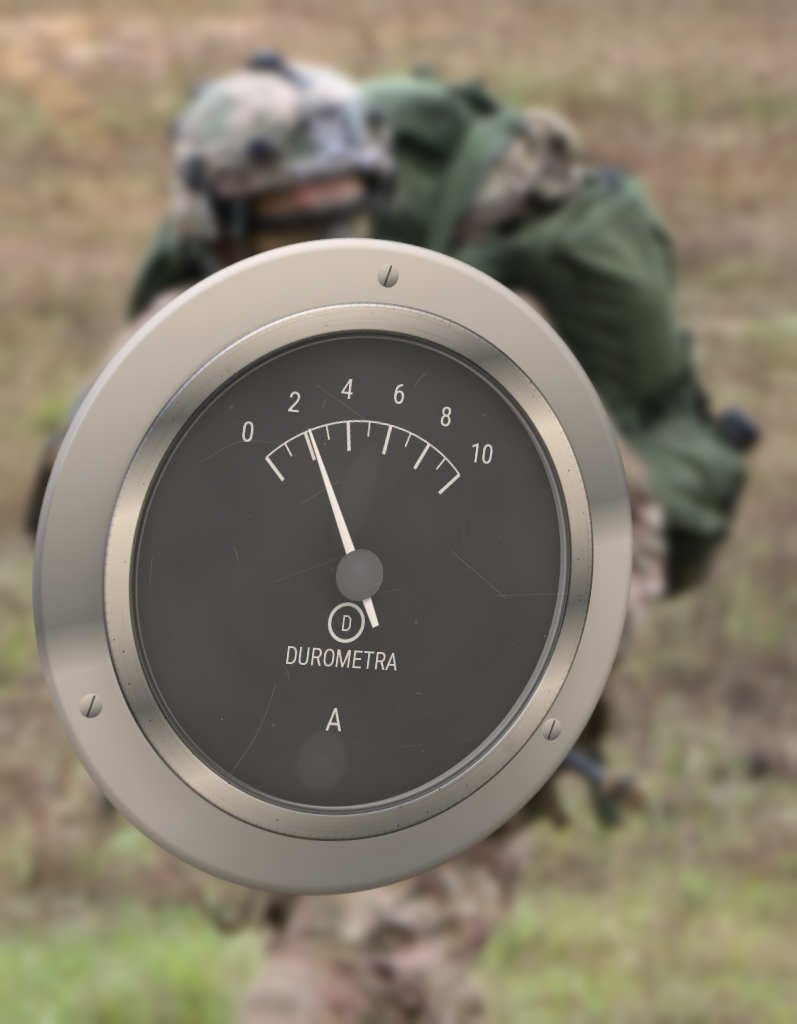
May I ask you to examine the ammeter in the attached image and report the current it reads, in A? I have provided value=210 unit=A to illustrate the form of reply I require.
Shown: value=2 unit=A
